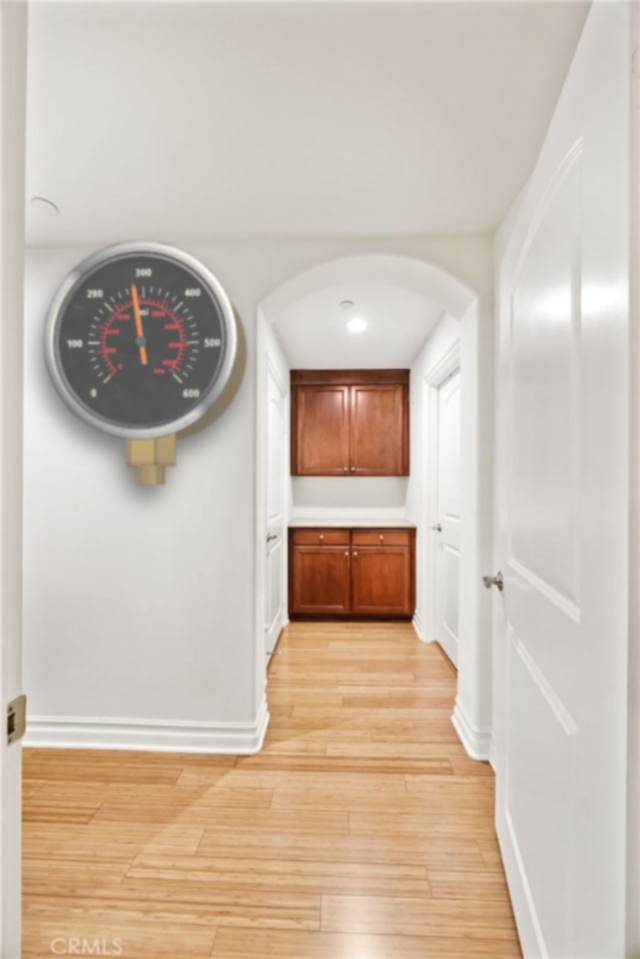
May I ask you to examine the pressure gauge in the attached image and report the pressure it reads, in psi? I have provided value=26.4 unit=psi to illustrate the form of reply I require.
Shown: value=280 unit=psi
